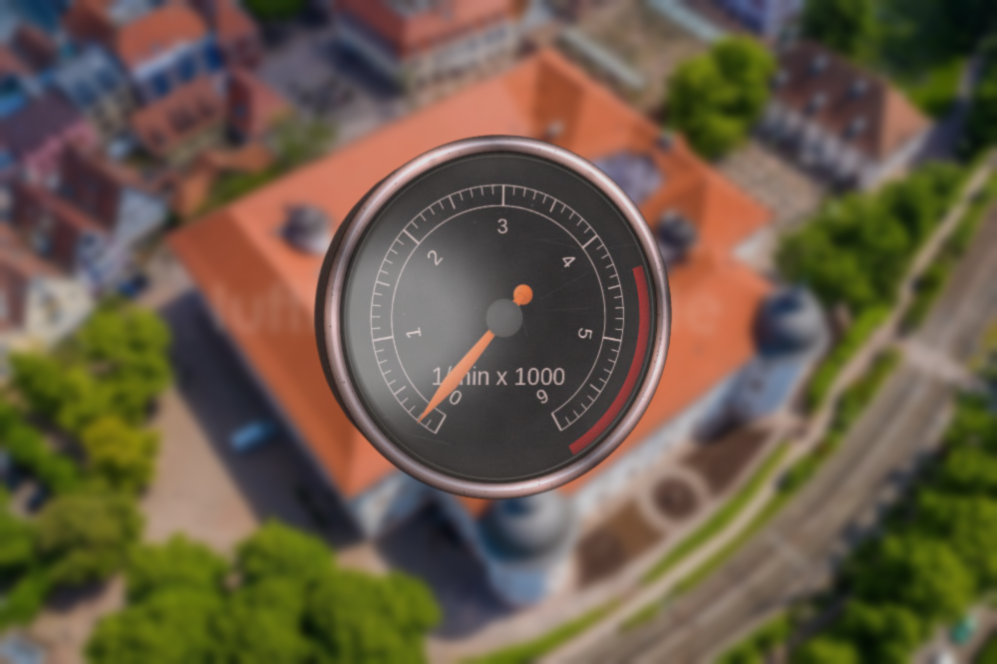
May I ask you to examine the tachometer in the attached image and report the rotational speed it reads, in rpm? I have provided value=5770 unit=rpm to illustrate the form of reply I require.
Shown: value=200 unit=rpm
